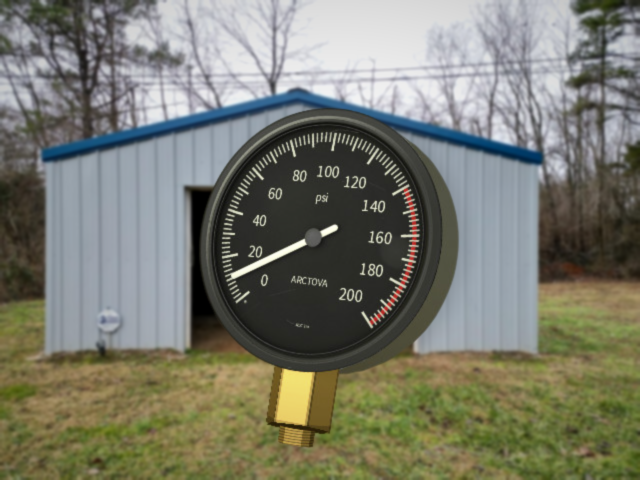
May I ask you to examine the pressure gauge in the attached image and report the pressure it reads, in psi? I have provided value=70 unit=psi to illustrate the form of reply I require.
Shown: value=10 unit=psi
